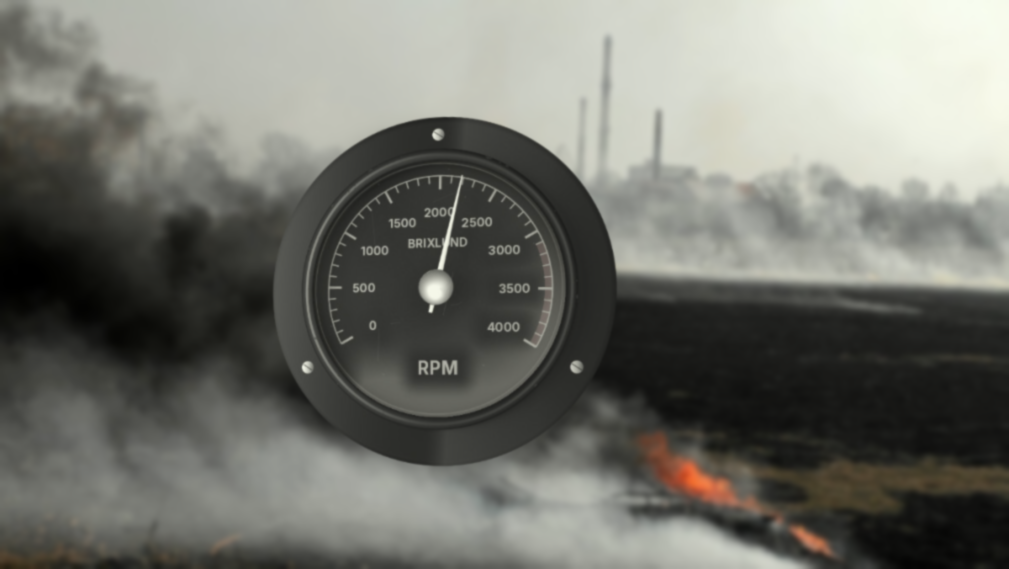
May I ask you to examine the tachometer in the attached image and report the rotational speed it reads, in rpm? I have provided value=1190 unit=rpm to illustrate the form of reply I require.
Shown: value=2200 unit=rpm
